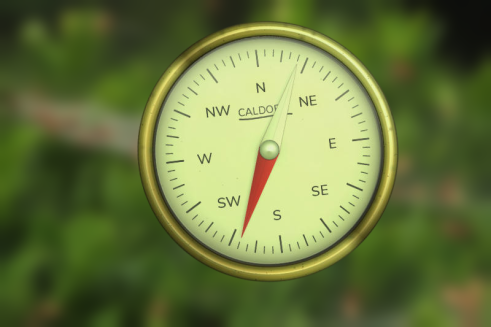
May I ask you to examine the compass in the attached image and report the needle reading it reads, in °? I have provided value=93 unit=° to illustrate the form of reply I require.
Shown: value=205 unit=°
